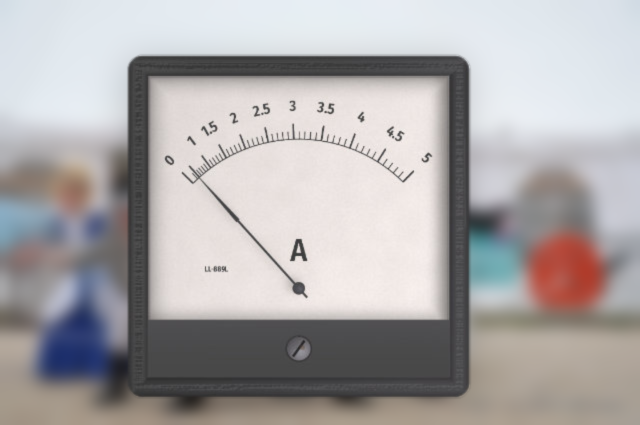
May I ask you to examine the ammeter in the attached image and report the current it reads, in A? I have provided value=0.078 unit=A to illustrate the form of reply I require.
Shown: value=0.5 unit=A
